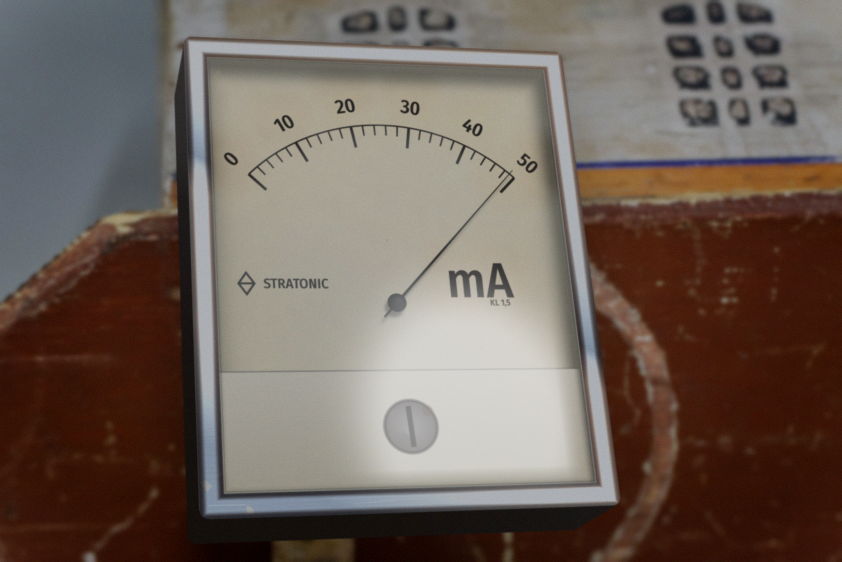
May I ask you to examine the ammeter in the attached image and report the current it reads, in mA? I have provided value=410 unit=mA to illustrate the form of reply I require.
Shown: value=49 unit=mA
